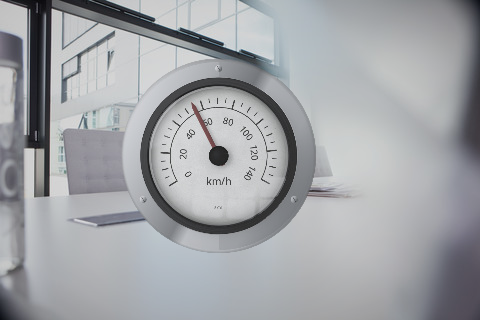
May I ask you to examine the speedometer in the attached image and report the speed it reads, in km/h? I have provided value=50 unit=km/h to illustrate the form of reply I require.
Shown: value=55 unit=km/h
